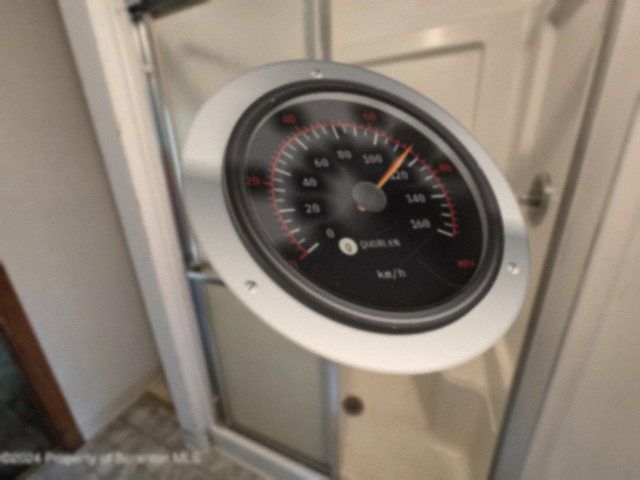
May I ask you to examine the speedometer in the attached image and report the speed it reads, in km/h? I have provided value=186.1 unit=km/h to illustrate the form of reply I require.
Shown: value=115 unit=km/h
